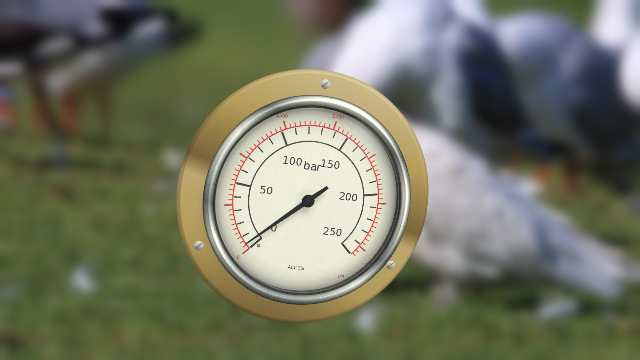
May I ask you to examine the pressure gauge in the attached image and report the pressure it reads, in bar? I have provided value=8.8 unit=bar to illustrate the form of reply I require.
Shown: value=5 unit=bar
